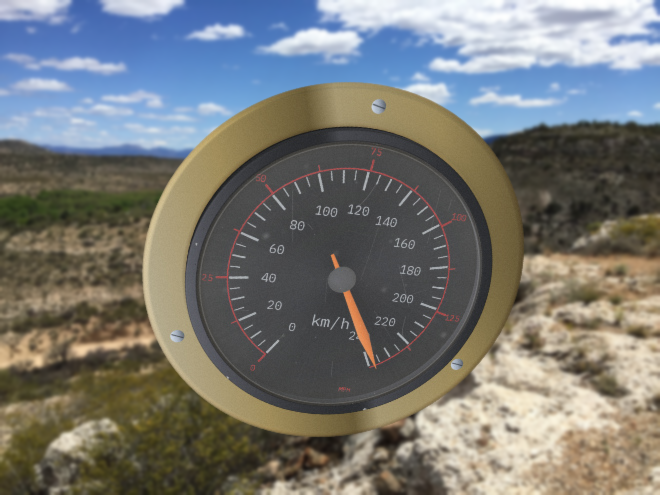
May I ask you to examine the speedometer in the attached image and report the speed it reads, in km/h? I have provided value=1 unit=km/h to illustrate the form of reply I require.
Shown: value=237.5 unit=km/h
